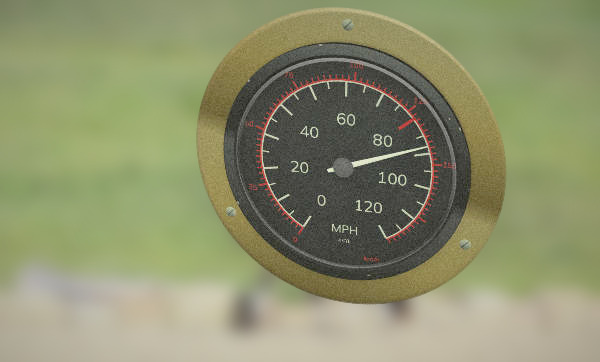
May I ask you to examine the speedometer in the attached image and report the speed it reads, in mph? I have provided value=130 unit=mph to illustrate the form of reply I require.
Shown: value=87.5 unit=mph
